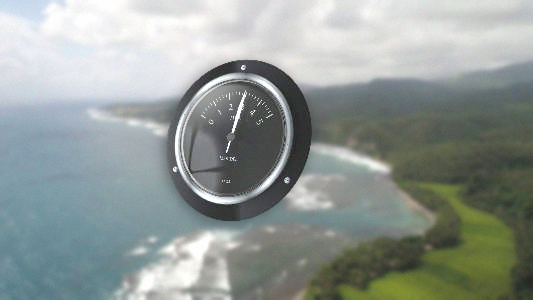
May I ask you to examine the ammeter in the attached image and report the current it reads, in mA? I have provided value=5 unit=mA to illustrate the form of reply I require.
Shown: value=3 unit=mA
